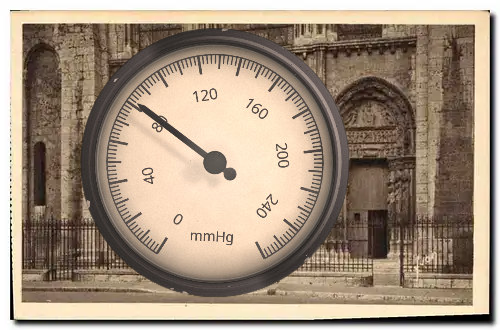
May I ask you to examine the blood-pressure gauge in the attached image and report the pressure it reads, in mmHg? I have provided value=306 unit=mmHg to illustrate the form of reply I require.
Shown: value=82 unit=mmHg
